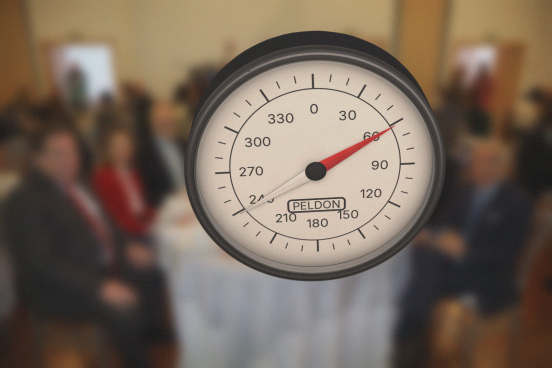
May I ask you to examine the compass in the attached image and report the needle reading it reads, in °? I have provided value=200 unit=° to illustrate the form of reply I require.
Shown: value=60 unit=°
